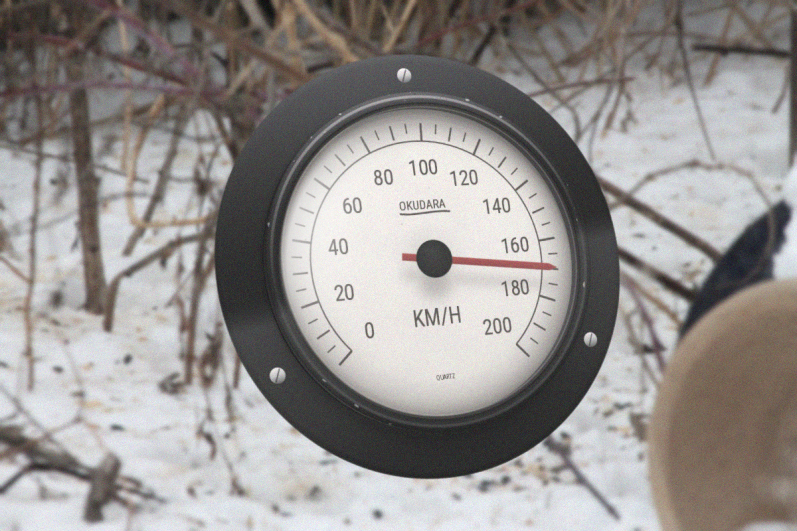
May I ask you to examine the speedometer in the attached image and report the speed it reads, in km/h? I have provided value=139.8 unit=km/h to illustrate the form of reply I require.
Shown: value=170 unit=km/h
